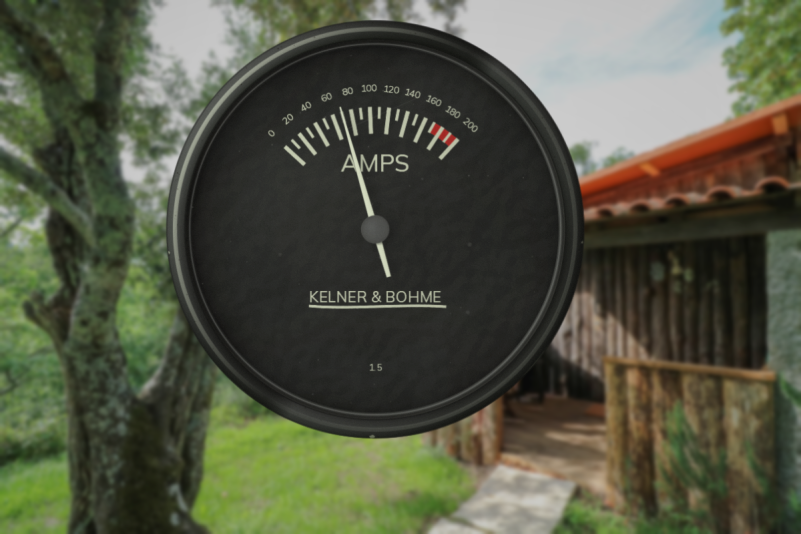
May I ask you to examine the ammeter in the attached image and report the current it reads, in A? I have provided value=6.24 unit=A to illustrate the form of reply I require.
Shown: value=70 unit=A
